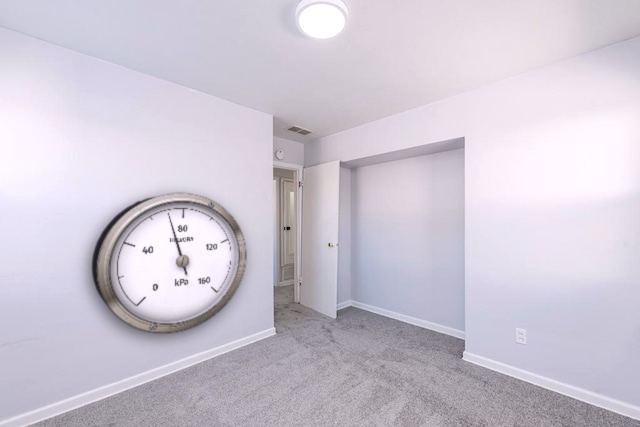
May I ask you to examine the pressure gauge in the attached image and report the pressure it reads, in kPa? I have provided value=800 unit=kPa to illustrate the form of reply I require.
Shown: value=70 unit=kPa
